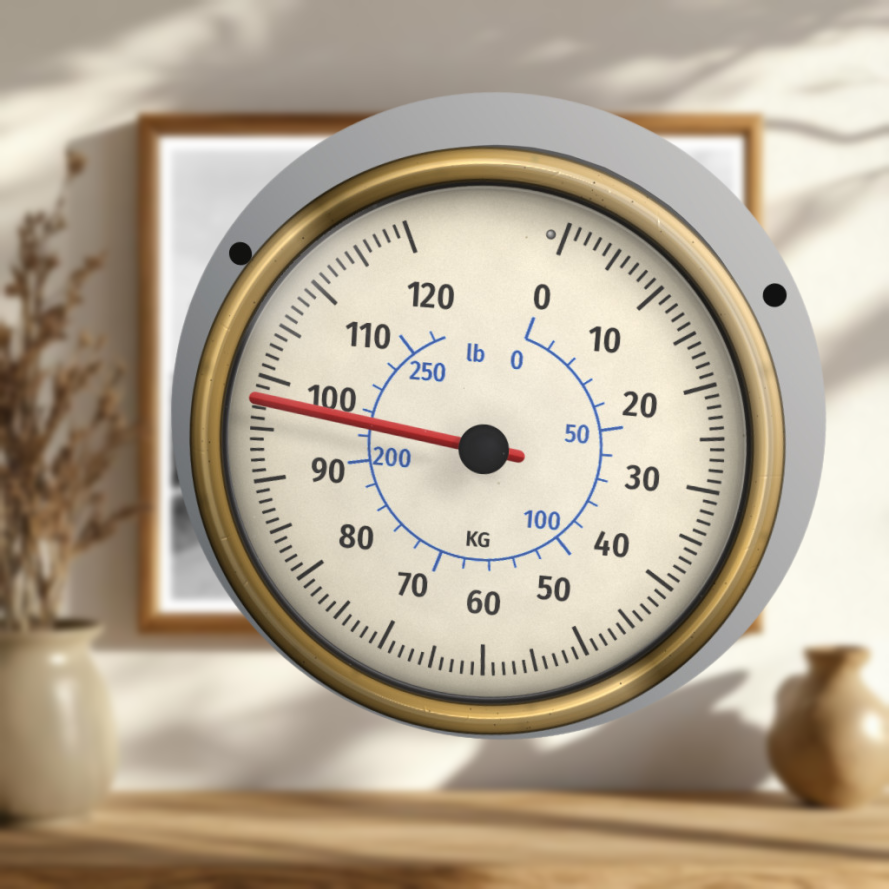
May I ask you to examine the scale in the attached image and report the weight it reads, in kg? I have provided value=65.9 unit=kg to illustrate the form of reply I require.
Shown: value=98 unit=kg
